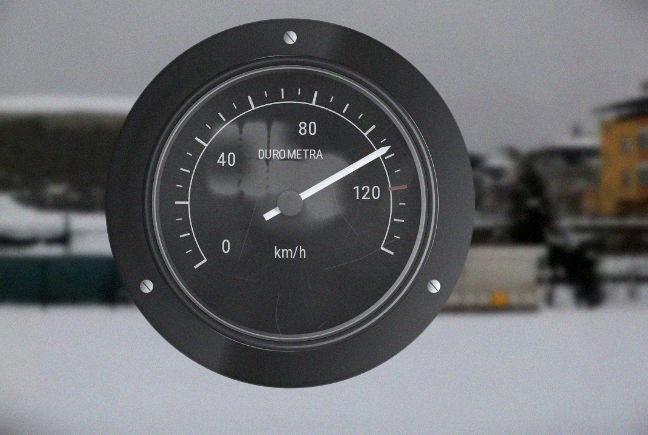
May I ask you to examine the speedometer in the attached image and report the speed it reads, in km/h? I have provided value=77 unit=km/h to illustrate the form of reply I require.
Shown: value=107.5 unit=km/h
